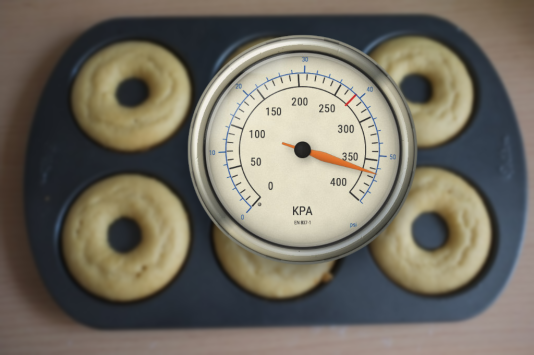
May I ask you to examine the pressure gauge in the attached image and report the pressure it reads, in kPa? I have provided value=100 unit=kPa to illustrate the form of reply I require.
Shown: value=365 unit=kPa
